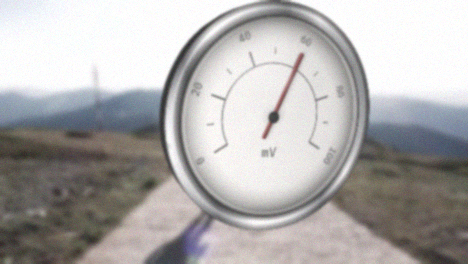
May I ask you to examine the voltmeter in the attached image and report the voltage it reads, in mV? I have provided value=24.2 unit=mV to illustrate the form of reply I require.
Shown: value=60 unit=mV
